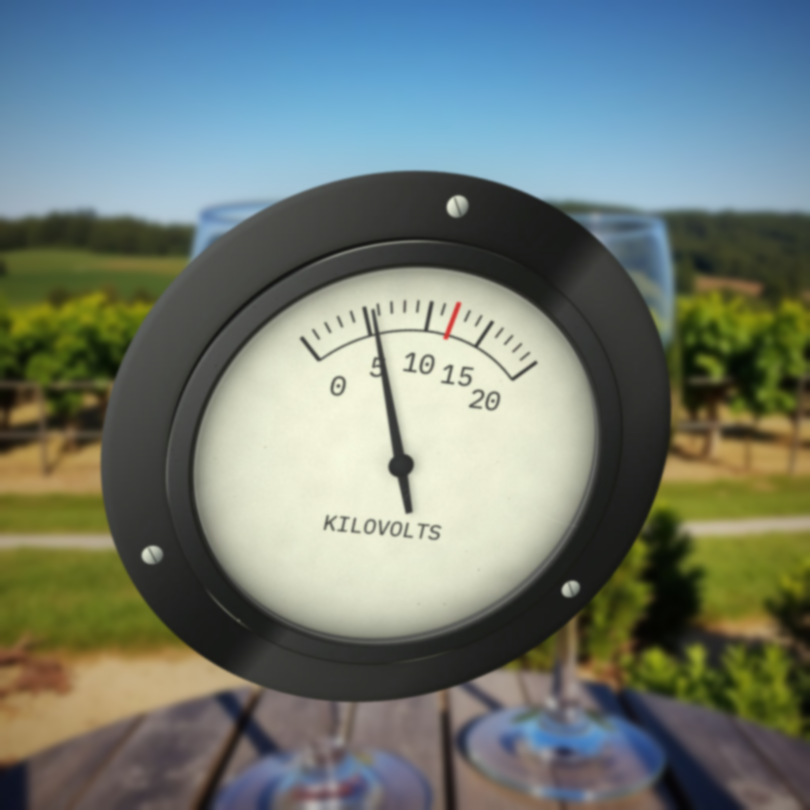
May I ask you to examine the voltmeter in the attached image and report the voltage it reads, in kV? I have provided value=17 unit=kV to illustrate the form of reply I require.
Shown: value=5.5 unit=kV
